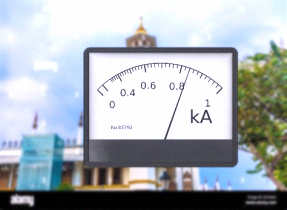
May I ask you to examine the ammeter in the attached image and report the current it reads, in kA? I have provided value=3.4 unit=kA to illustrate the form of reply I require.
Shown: value=0.84 unit=kA
